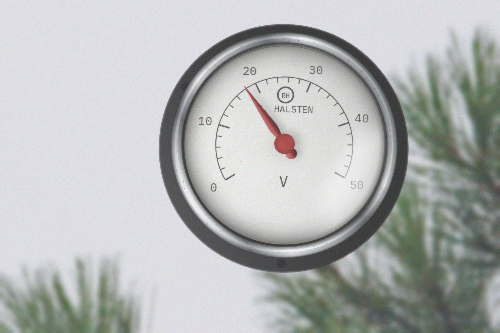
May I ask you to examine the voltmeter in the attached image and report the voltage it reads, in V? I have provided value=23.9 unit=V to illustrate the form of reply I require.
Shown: value=18 unit=V
